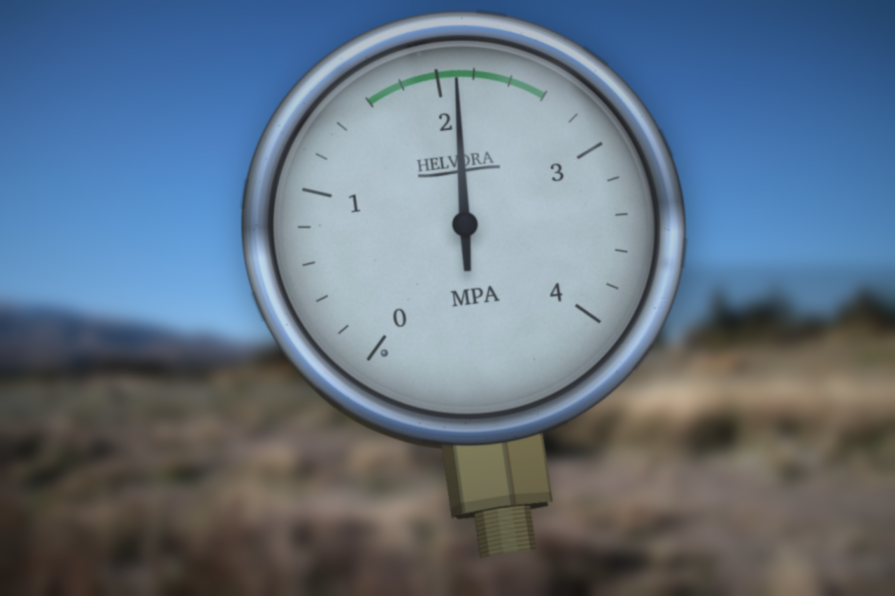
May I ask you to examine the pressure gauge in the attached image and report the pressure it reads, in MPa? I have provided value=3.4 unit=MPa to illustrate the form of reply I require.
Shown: value=2.1 unit=MPa
